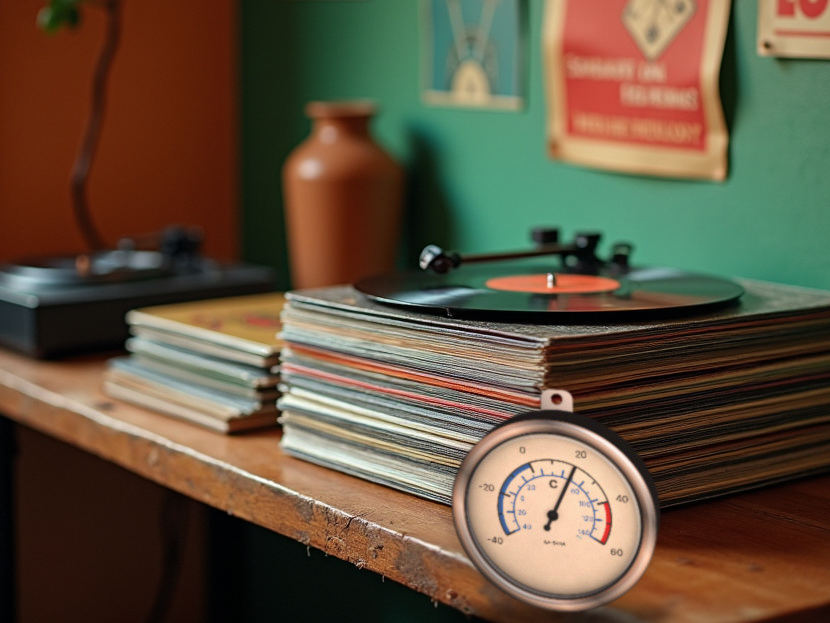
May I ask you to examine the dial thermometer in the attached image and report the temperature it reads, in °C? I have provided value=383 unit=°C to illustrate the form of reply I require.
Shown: value=20 unit=°C
